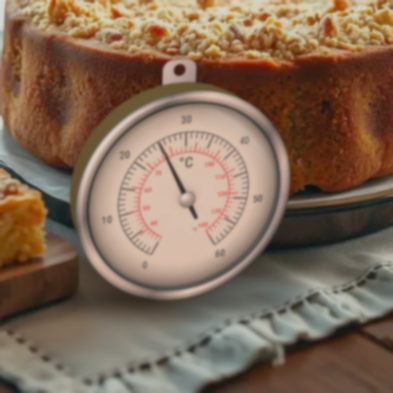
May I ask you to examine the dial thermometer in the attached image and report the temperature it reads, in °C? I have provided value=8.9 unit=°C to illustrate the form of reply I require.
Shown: value=25 unit=°C
